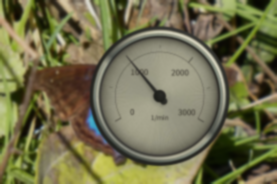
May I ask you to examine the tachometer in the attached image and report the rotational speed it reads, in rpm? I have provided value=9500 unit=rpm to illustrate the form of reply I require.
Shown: value=1000 unit=rpm
